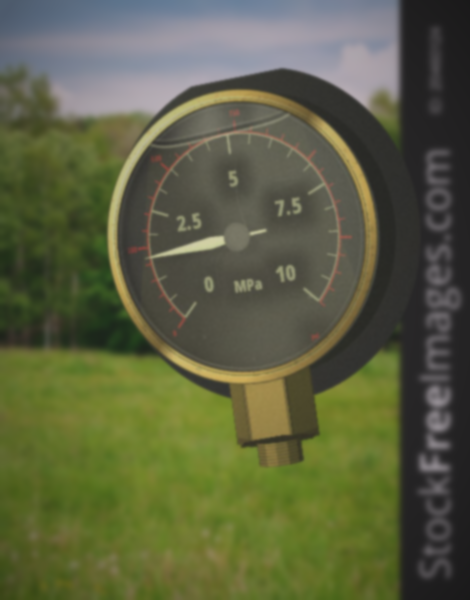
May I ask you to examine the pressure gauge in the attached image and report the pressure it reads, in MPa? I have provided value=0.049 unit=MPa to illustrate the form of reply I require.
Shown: value=1.5 unit=MPa
